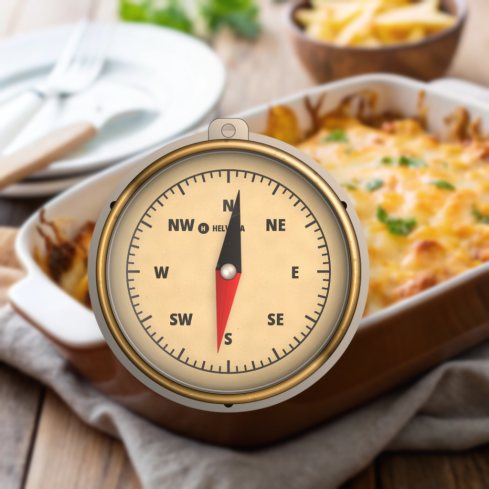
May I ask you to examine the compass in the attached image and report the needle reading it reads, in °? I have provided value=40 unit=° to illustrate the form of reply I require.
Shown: value=187.5 unit=°
